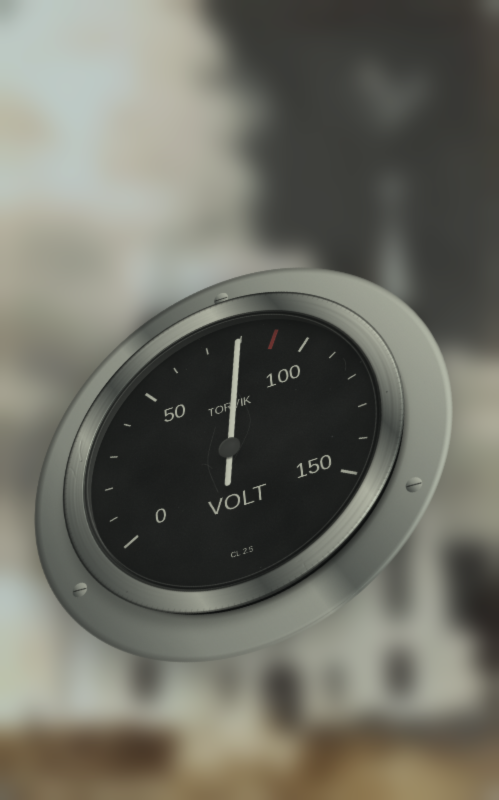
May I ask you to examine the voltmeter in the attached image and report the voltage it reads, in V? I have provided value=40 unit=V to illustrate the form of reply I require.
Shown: value=80 unit=V
